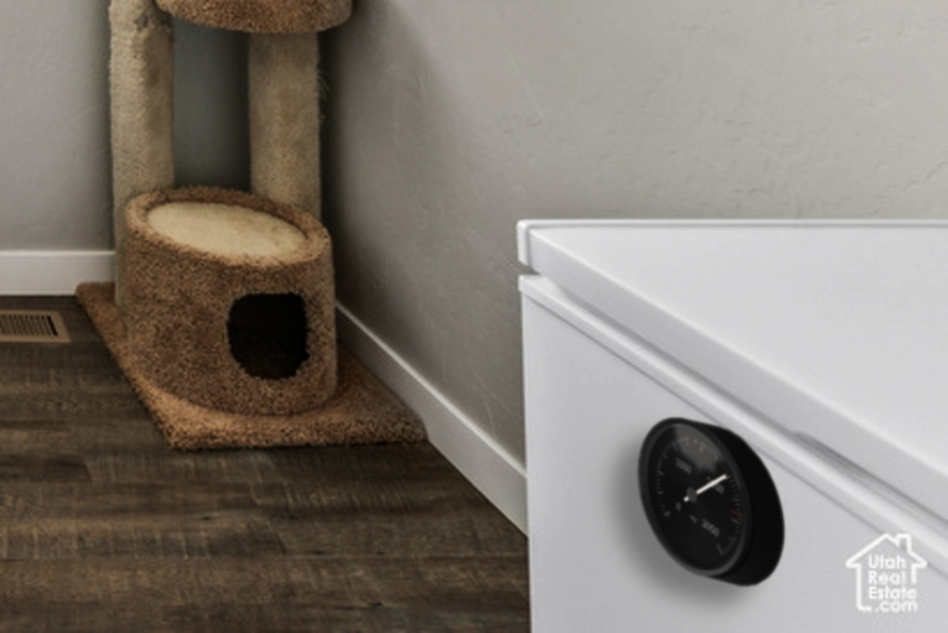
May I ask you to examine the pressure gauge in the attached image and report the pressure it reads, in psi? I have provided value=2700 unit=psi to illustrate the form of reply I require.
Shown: value=2000 unit=psi
